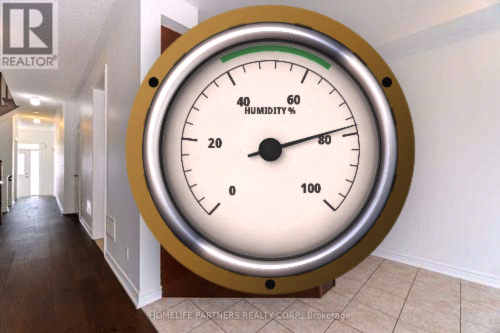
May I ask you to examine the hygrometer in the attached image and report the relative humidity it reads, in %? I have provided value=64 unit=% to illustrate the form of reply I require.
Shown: value=78 unit=%
